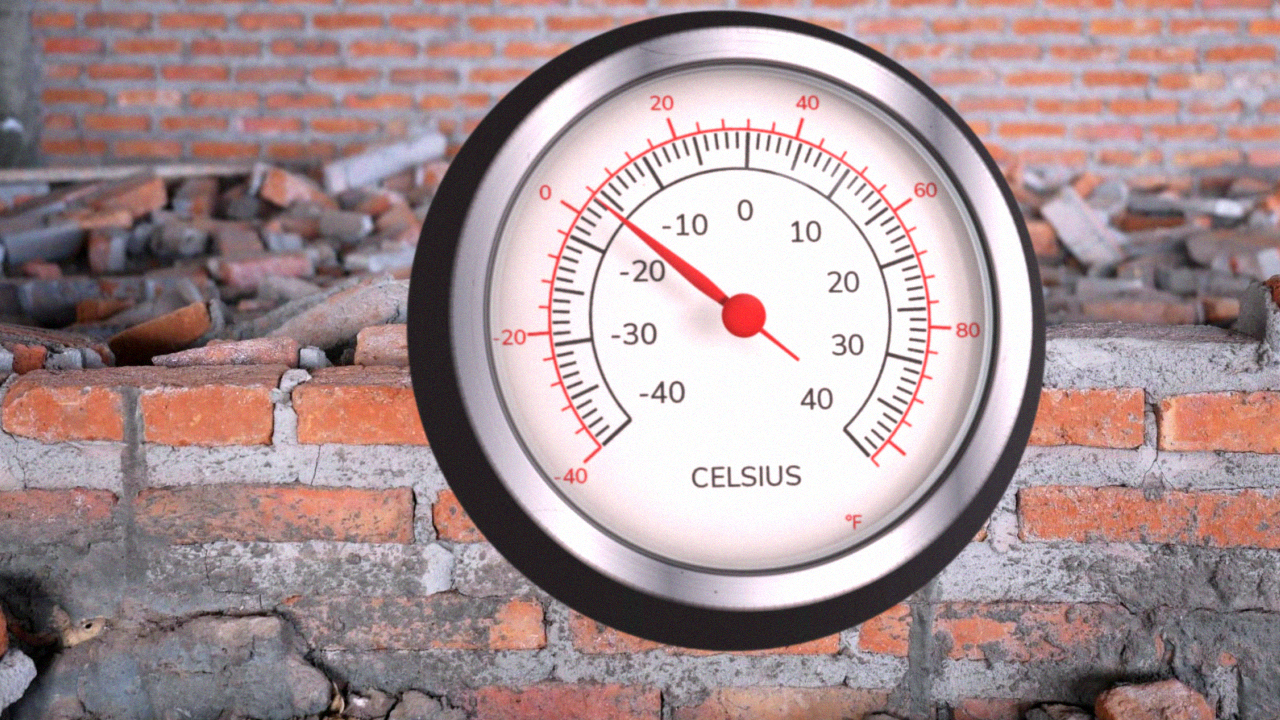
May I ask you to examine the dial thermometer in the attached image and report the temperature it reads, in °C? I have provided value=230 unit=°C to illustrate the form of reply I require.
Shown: value=-16 unit=°C
